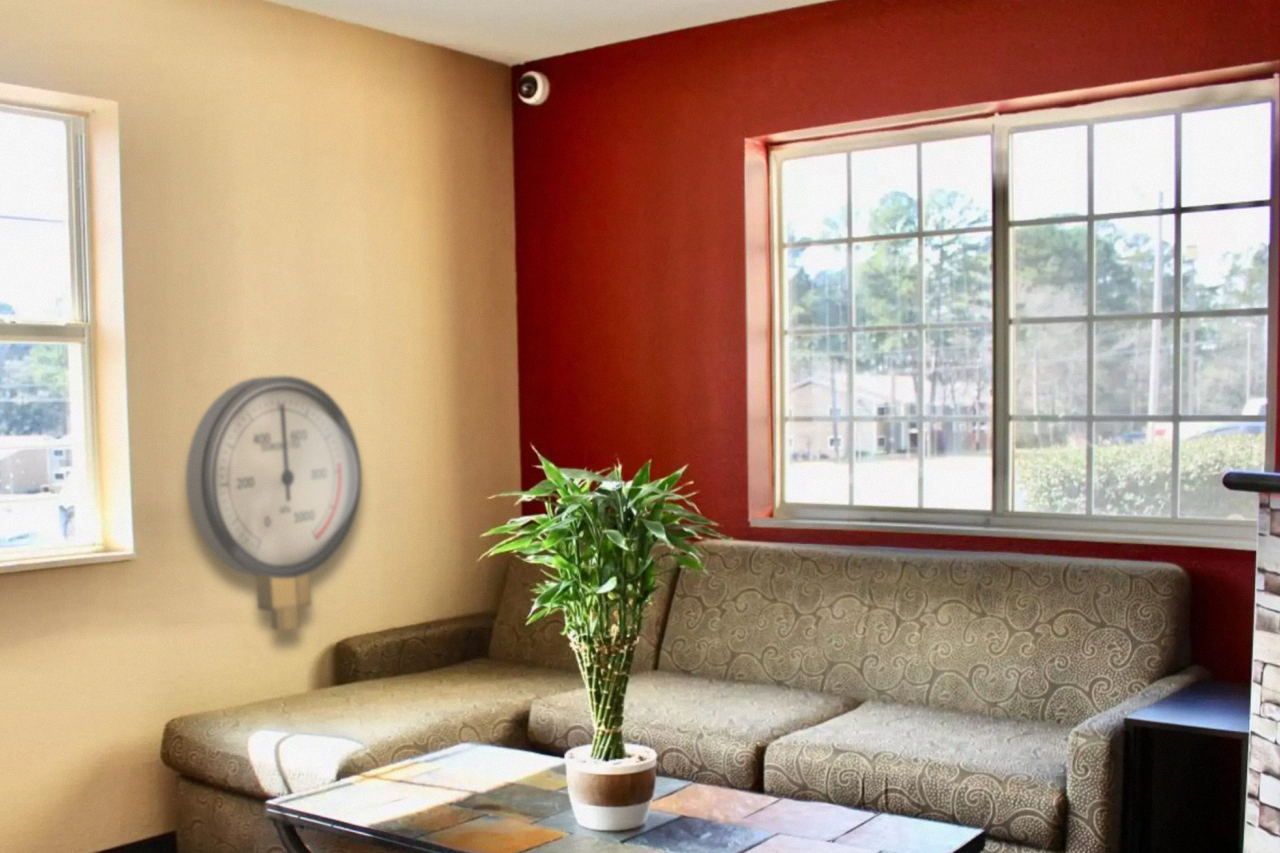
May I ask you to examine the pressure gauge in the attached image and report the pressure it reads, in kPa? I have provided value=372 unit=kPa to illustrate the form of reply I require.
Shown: value=500 unit=kPa
